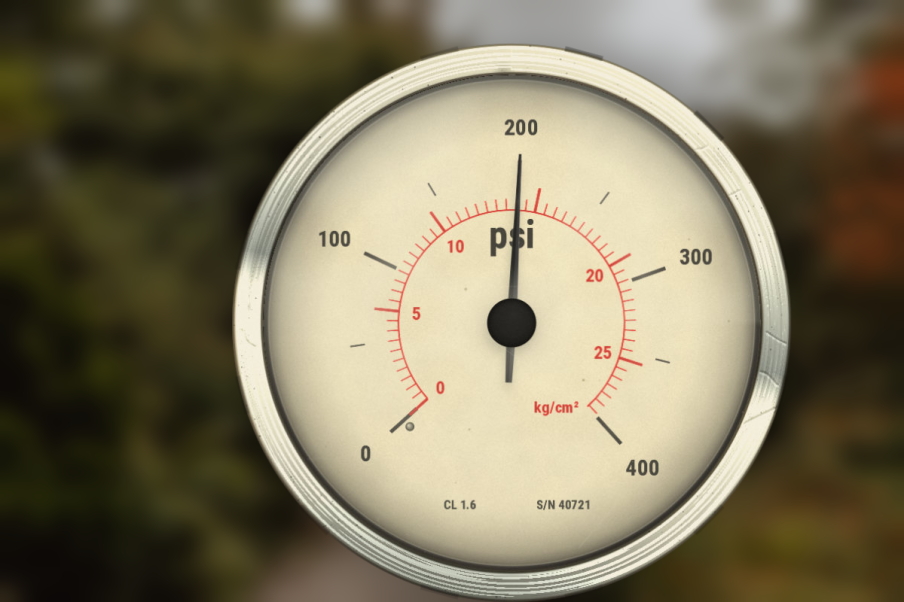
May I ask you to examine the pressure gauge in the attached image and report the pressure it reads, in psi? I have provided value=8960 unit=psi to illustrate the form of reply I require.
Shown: value=200 unit=psi
